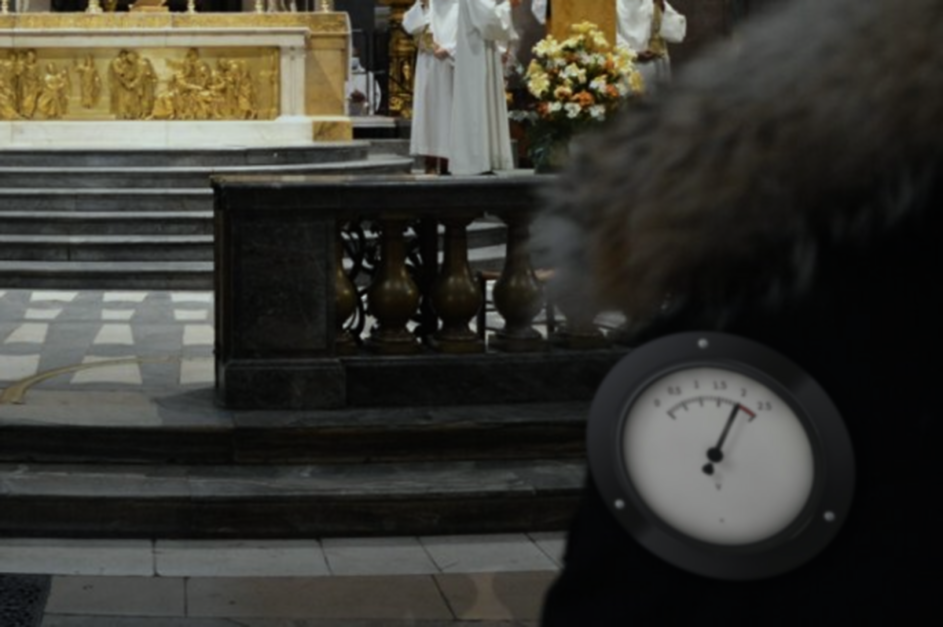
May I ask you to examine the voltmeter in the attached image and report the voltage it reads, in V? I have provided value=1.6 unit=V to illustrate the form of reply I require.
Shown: value=2 unit=V
